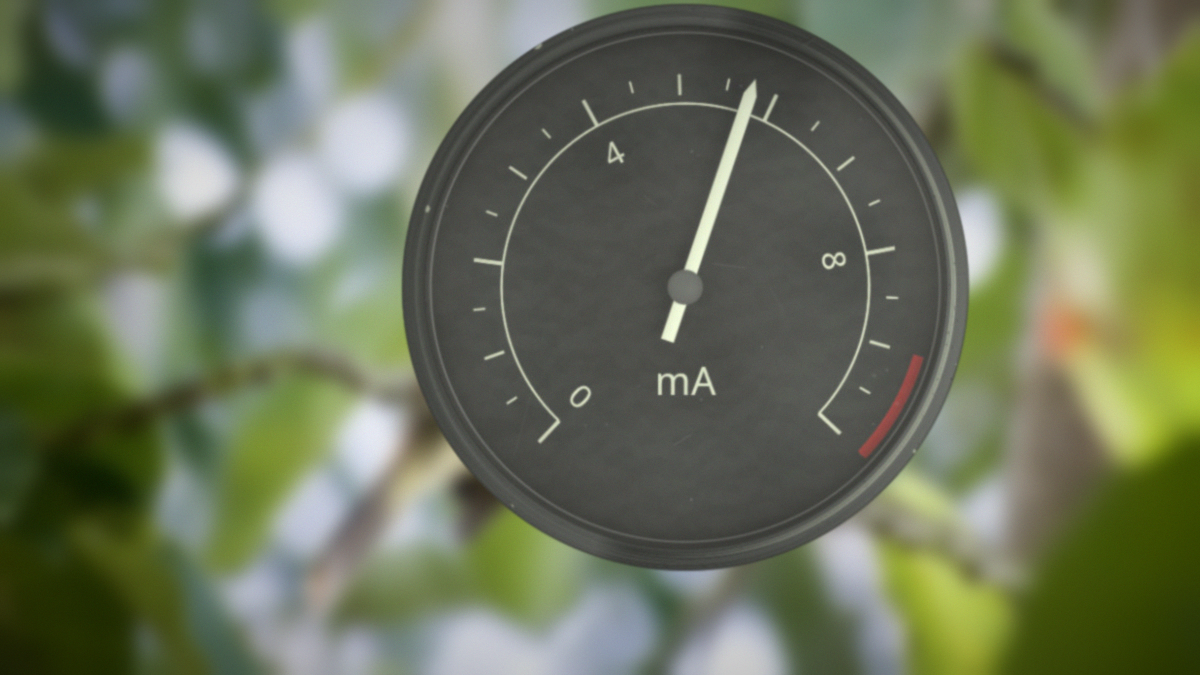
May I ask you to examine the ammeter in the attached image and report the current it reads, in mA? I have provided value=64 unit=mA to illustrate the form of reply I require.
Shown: value=5.75 unit=mA
